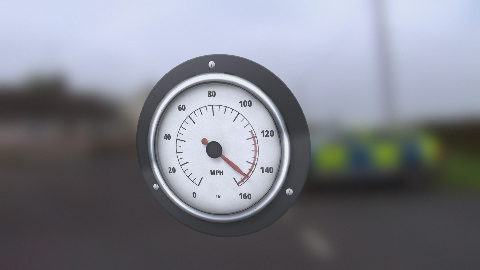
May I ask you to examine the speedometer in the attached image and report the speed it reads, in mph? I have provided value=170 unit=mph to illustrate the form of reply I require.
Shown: value=150 unit=mph
